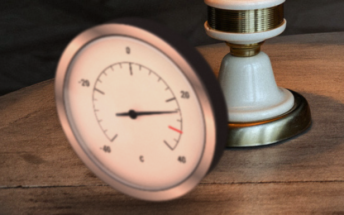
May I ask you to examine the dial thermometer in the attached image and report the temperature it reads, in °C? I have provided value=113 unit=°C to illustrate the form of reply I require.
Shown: value=24 unit=°C
